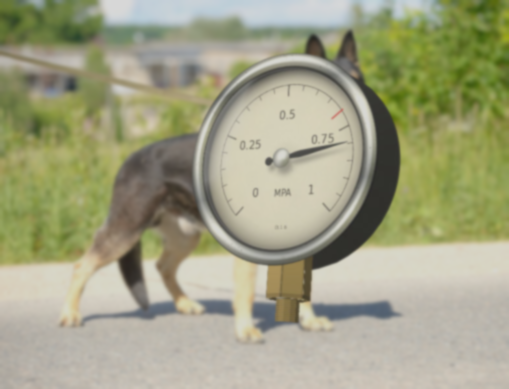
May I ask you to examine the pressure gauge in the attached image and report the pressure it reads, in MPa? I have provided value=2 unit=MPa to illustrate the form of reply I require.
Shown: value=0.8 unit=MPa
